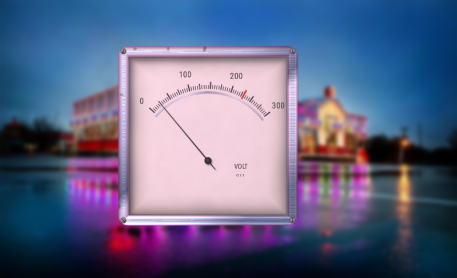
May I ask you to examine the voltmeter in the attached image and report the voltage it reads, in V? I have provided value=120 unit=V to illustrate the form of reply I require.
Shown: value=25 unit=V
